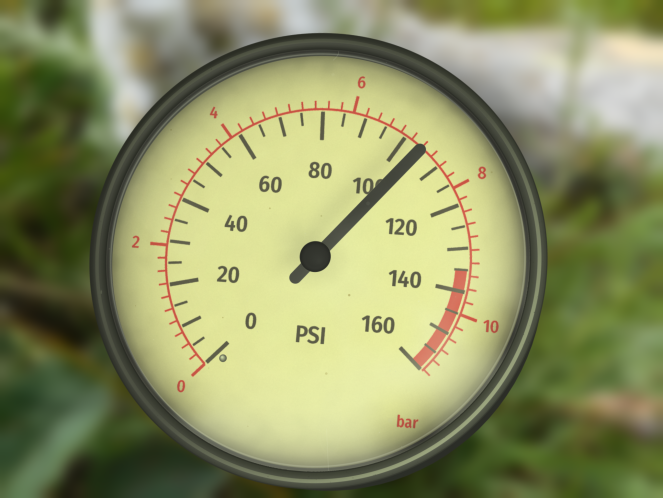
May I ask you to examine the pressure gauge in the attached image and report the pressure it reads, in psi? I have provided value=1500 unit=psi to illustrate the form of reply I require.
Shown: value=105 unit=psi
